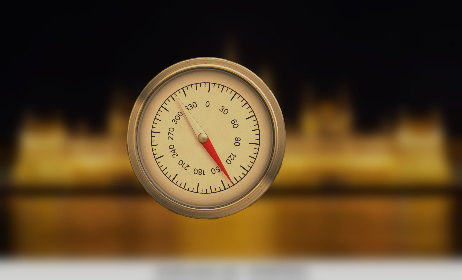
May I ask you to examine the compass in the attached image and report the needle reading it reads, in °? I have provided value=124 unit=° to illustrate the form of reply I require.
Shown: value=140 unit=°
